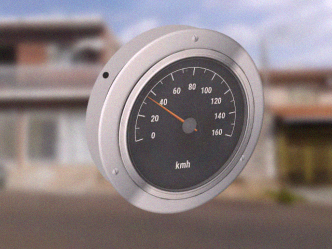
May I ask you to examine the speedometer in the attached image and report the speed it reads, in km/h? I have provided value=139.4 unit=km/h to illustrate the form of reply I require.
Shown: value=35 unit=km/h
